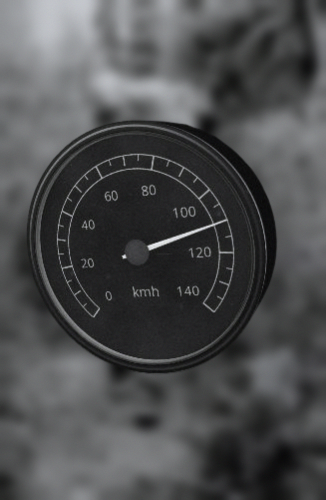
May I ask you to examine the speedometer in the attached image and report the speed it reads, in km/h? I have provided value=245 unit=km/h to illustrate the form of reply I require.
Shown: value=110 unit=km/h
